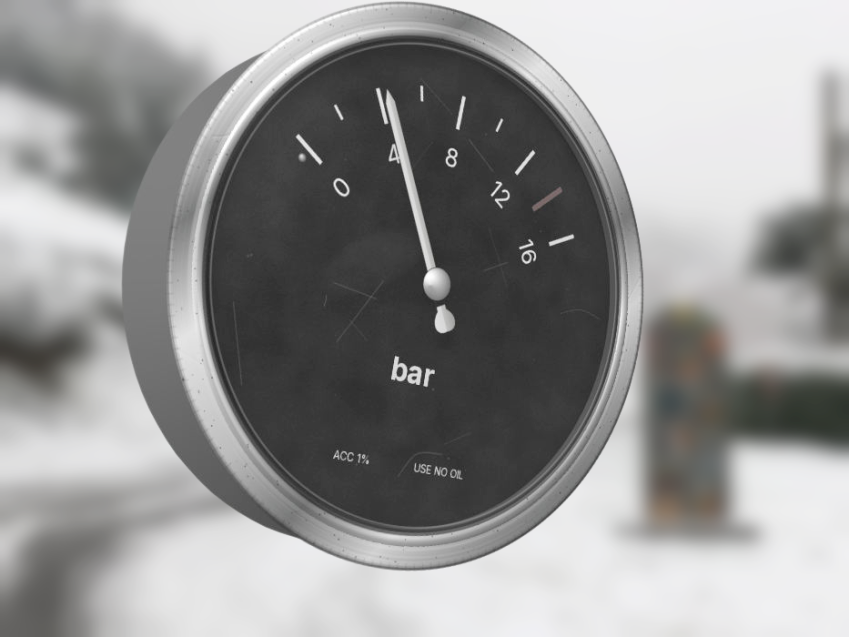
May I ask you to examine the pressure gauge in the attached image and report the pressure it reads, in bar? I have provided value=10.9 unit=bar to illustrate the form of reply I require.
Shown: value=4 unit=bar
